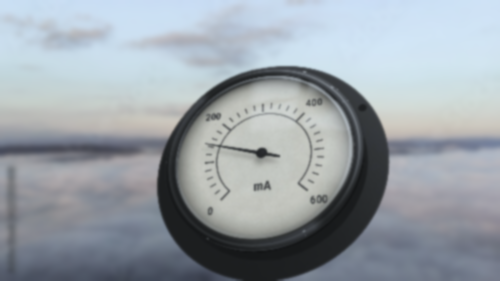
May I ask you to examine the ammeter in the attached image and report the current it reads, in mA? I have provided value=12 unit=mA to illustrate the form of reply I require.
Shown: value=140 unit=mA
